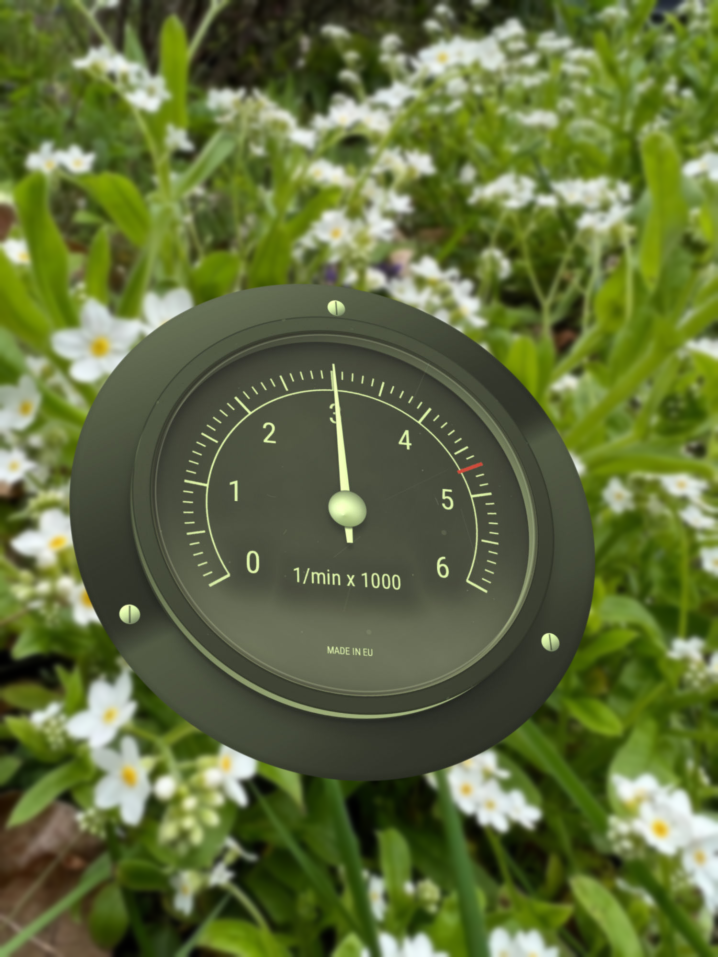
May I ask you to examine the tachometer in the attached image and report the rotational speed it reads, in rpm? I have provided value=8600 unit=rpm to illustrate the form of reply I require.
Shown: value=3000 unit=rpm
